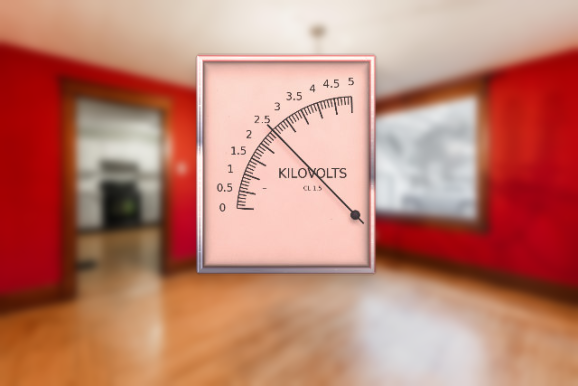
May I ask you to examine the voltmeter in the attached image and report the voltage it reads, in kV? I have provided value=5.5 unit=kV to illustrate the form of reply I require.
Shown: value=2.5 unit=kV
